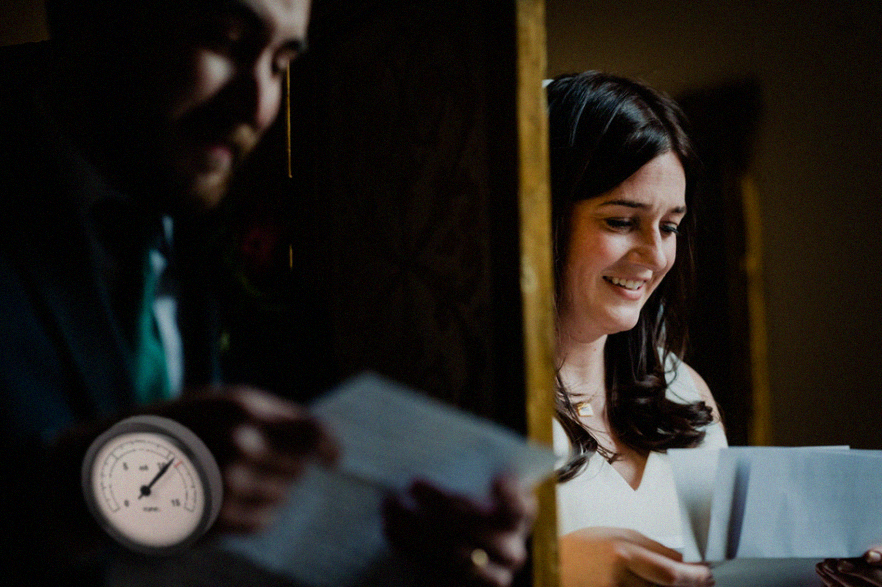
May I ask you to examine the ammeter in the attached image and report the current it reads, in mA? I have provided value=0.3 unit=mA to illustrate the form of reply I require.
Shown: value=10.5 unit=mA
